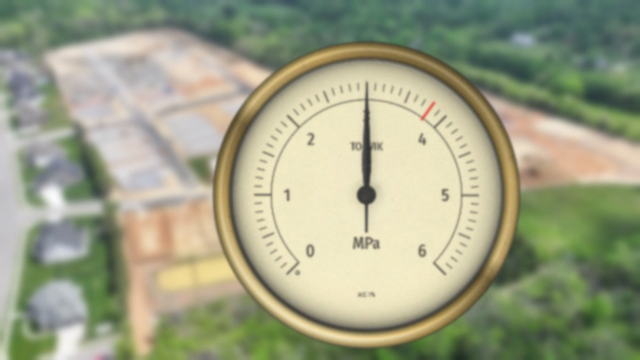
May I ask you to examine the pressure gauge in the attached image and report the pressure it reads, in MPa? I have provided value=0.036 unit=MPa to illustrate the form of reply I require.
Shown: value=3 unit=MPa
